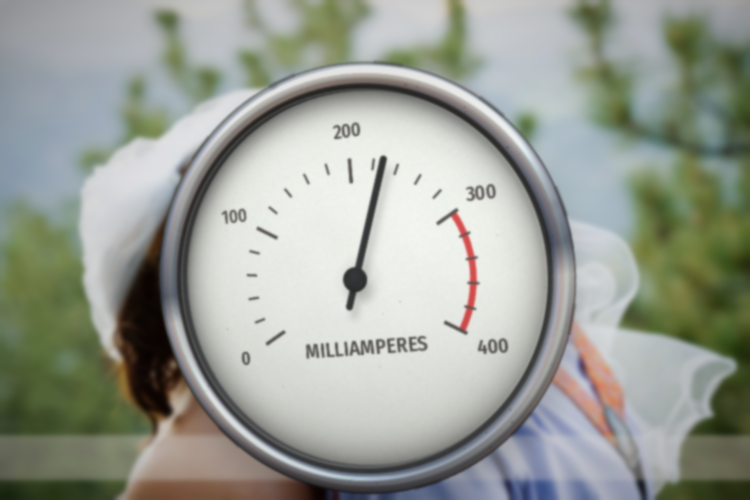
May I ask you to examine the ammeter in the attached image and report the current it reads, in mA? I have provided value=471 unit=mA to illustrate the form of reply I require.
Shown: value=230 unit=mA
